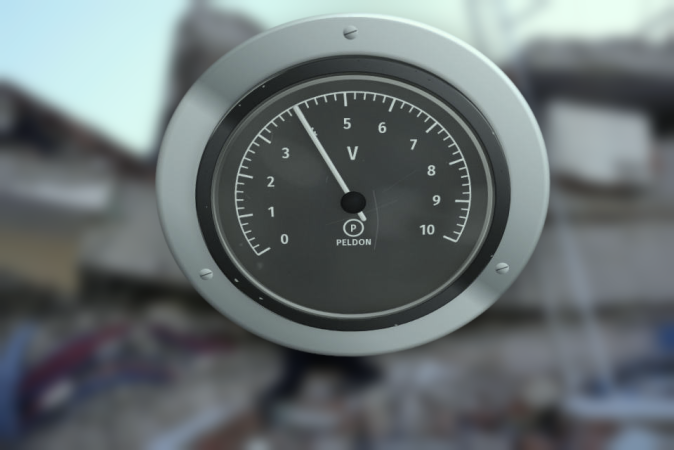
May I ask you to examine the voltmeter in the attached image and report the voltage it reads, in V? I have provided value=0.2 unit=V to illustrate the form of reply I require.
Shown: value=4 unit=V
